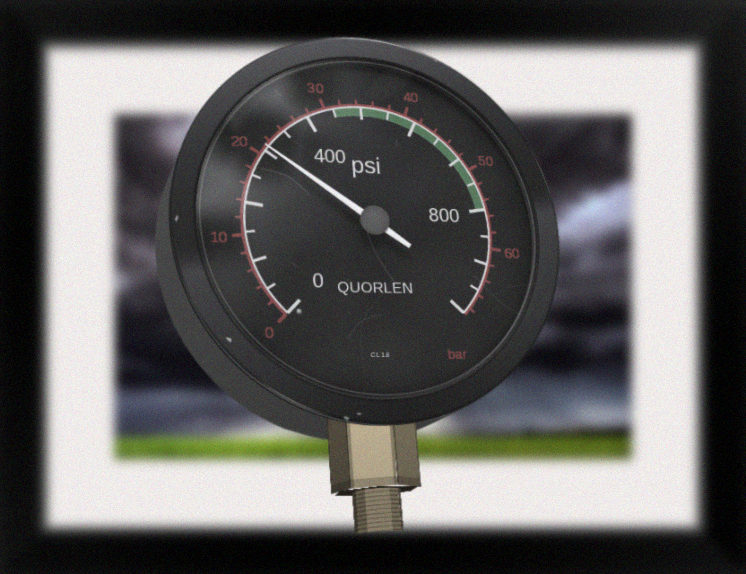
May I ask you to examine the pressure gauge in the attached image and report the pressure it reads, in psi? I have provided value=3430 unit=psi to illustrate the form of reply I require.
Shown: value=300 unit=psi
